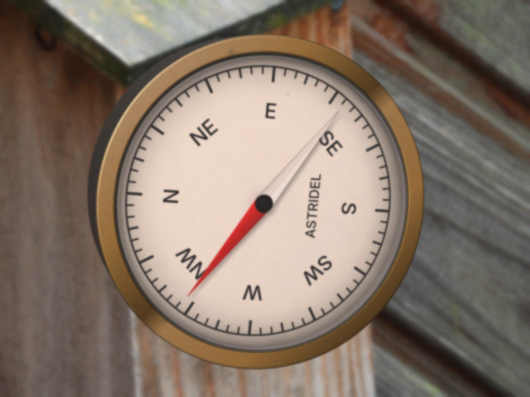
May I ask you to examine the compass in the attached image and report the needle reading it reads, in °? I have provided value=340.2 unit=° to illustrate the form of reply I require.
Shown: value=305 unit=°
